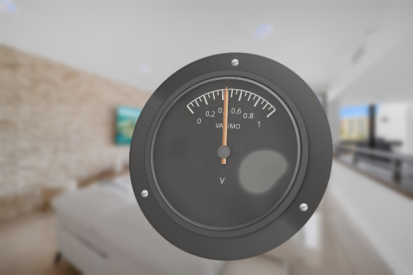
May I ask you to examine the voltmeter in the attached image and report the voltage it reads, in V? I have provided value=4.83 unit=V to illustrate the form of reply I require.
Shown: value=0.45 unit=V
